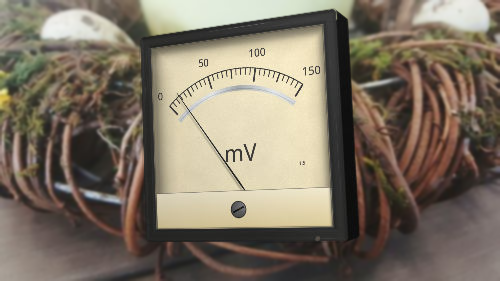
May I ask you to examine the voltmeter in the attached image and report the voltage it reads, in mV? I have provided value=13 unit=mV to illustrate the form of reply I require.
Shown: value=15 unit=mV
